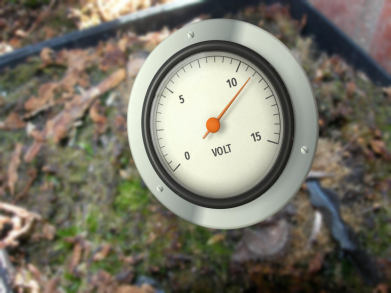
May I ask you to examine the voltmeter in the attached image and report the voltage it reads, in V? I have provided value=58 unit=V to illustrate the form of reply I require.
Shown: value=11 unit=V
